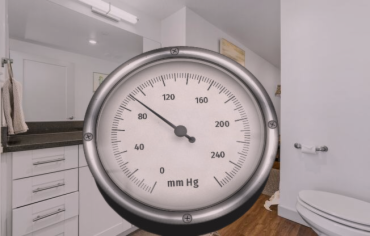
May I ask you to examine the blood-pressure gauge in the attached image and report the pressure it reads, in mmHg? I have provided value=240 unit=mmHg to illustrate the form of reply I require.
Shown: value=90 unit=mmHg
